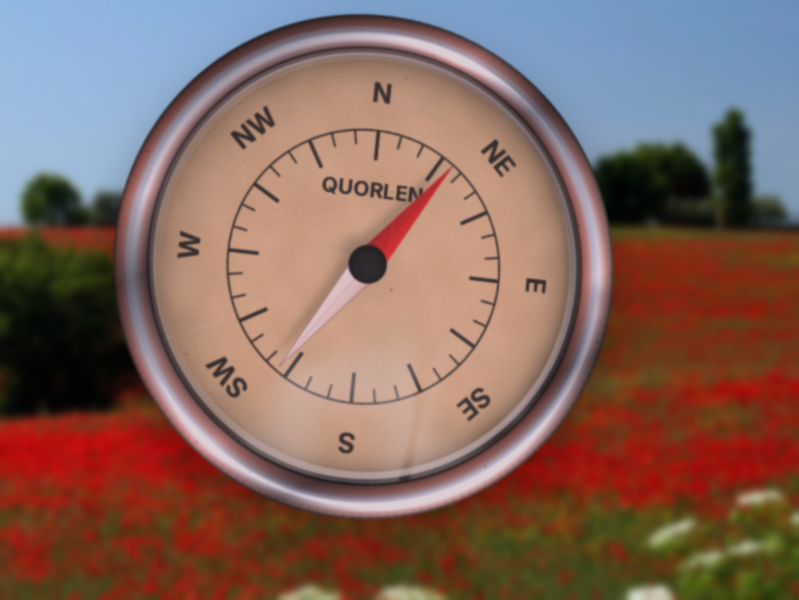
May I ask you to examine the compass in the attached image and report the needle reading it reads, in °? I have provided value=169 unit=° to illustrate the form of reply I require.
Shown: value=35 unit=°
